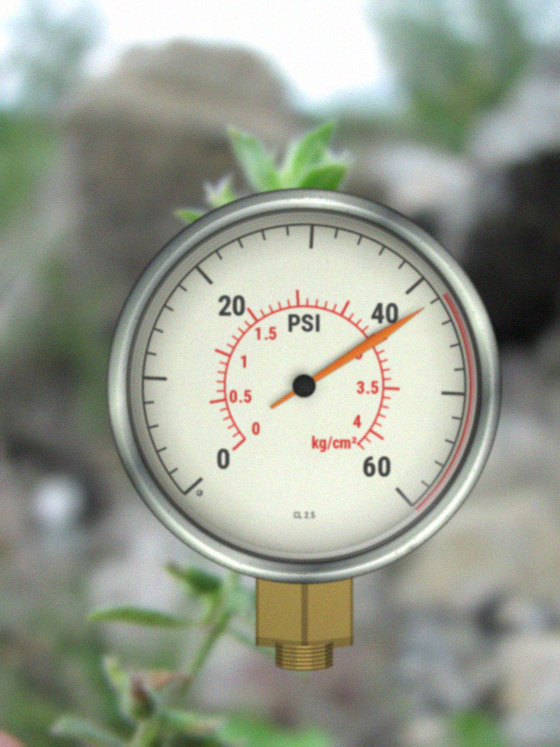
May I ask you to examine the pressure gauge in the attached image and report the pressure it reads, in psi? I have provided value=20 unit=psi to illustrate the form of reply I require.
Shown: value=42 unit=psi
